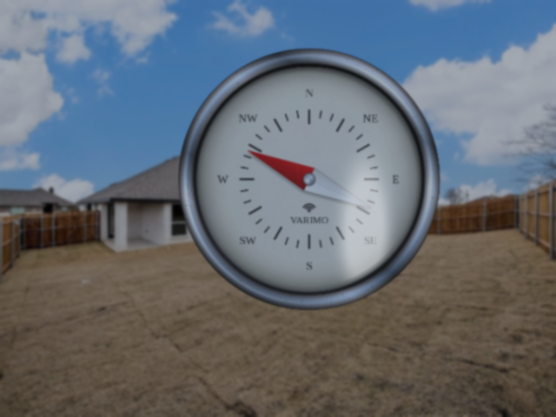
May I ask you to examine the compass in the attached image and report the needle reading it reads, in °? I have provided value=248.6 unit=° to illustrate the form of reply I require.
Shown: value=295 unit=°
